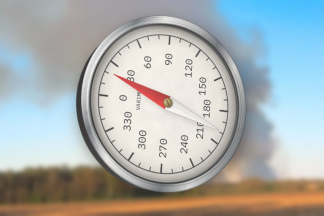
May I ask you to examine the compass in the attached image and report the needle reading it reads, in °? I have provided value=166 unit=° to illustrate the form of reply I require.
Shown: value=20 unit=°
